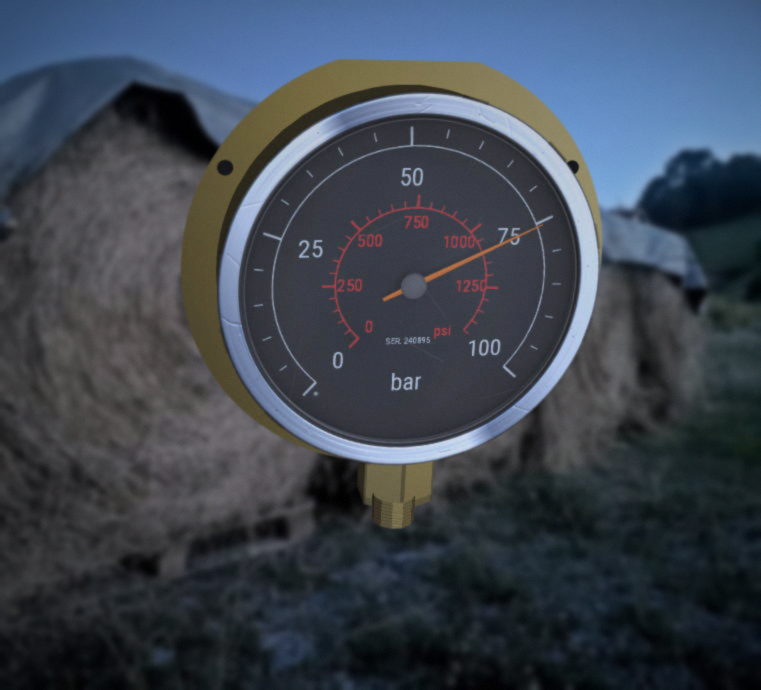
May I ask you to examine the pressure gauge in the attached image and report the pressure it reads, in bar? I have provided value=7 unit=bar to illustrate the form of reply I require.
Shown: value=75 unit=bar
